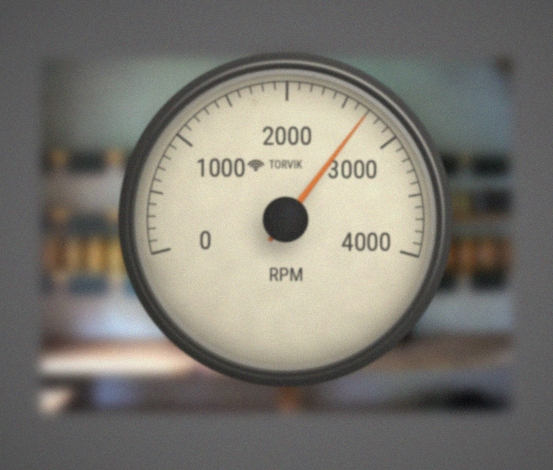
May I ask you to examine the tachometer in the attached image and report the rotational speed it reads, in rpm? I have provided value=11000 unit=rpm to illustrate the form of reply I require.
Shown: value=2700 unit=rpm
